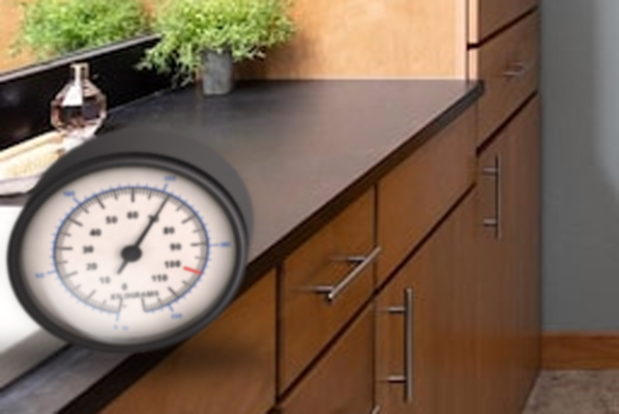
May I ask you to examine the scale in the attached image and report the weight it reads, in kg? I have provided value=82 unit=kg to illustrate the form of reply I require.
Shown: value=70 unit=kg
